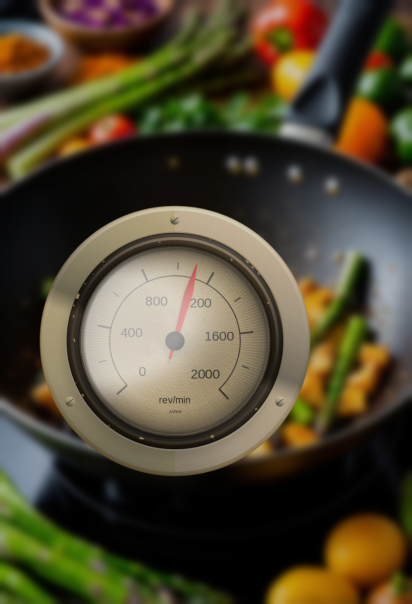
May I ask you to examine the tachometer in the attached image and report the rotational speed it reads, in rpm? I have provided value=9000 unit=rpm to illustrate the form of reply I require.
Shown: value=1100 unit=rpm
